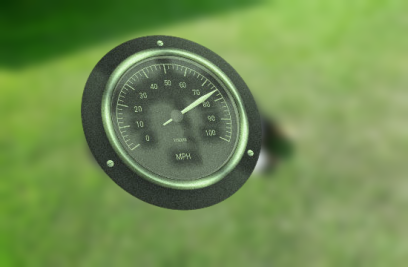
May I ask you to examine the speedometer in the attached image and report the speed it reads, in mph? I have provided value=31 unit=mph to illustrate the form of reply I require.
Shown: value=76 unit=mph
